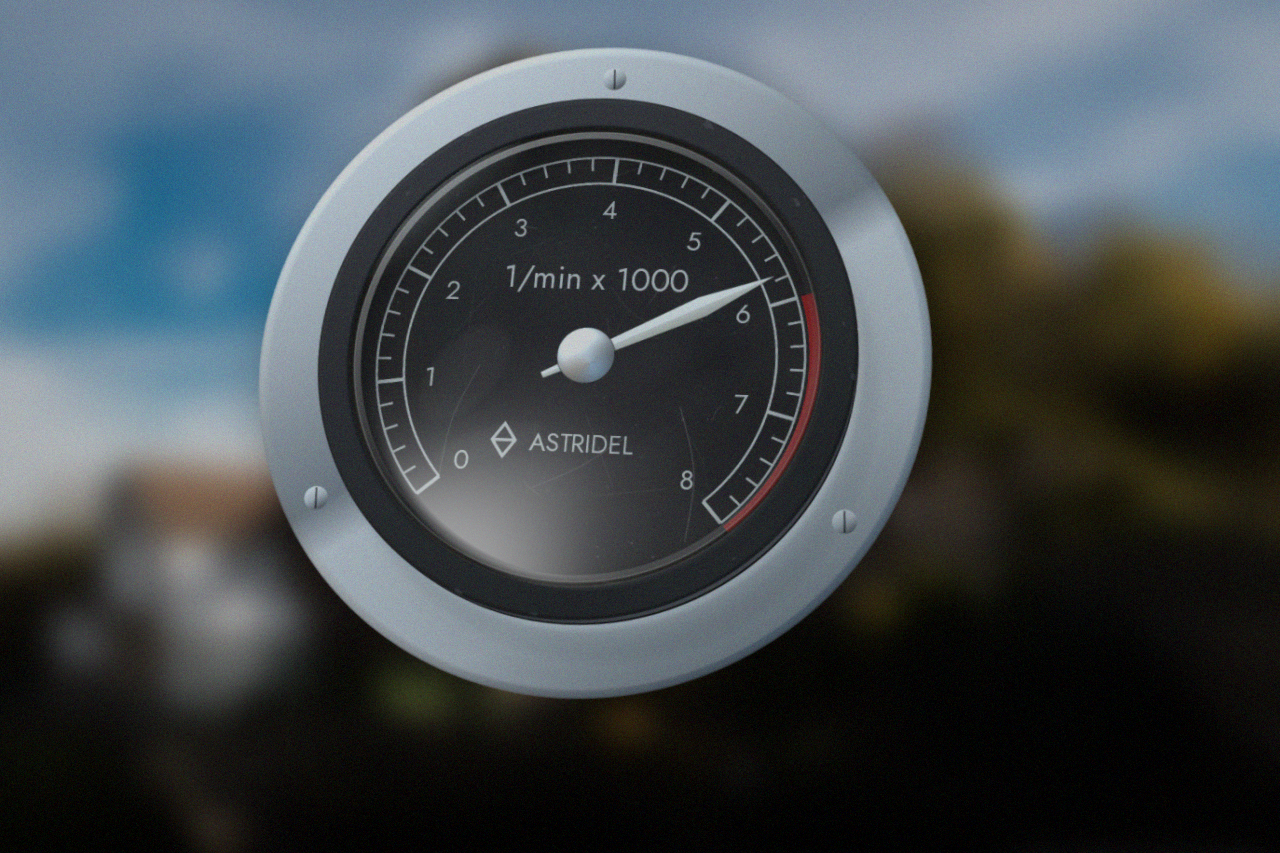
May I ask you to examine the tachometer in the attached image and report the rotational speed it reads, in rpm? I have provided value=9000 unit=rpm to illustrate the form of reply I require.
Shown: value=5800 unit=rpm
